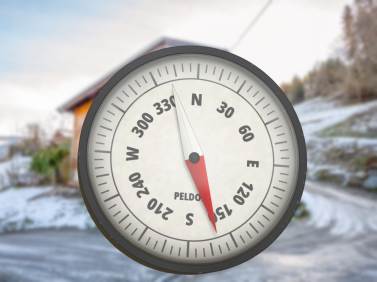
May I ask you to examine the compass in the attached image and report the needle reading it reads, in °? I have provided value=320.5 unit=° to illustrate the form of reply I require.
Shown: value=160 unit=°
